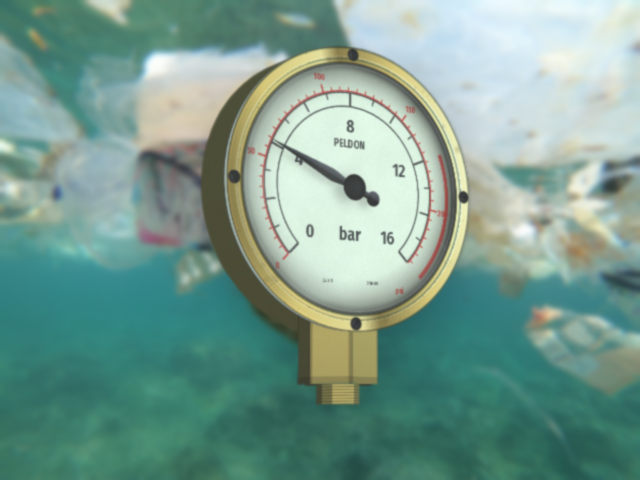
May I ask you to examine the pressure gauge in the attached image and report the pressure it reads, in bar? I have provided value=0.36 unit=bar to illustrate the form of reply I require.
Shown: value=4 unit=bar
